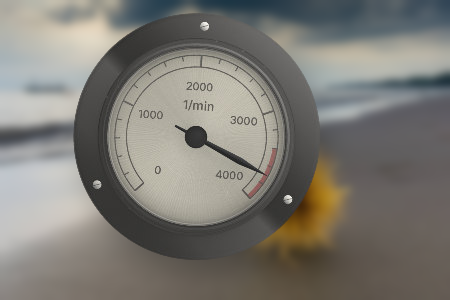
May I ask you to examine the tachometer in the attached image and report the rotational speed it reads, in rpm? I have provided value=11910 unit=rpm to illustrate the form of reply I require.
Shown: value=3700 unit=rpm
